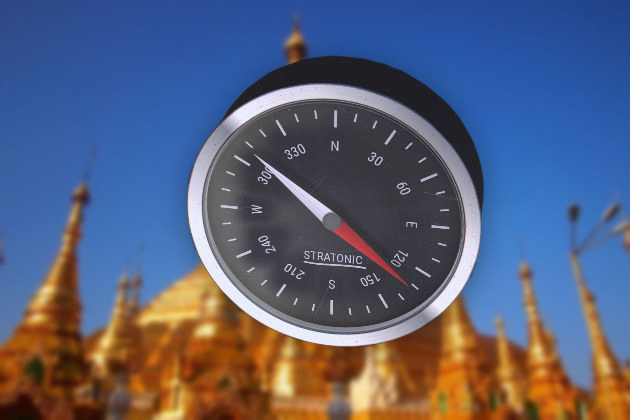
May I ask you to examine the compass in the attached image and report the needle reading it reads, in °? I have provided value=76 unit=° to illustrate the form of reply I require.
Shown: value=130 unit=°
